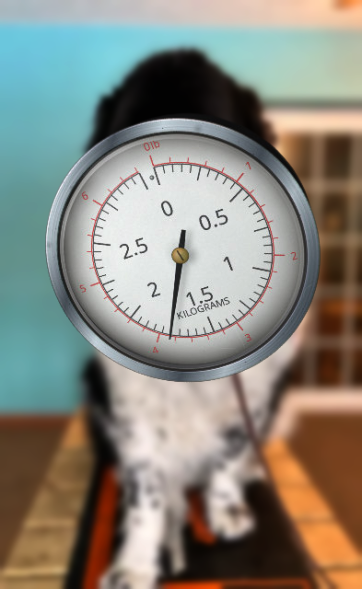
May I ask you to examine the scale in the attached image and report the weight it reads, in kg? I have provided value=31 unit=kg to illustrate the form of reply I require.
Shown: value=1.75 unit=kg
